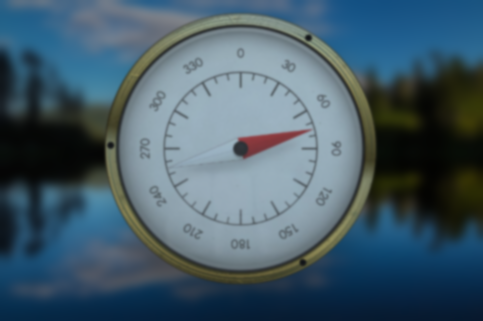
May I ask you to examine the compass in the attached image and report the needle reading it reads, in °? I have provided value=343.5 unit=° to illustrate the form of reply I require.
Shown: value=75 unit=°
